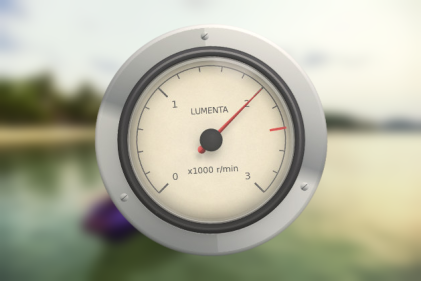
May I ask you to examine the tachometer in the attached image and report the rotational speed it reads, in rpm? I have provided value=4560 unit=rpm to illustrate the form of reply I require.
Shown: value=2000 unit=rpm
